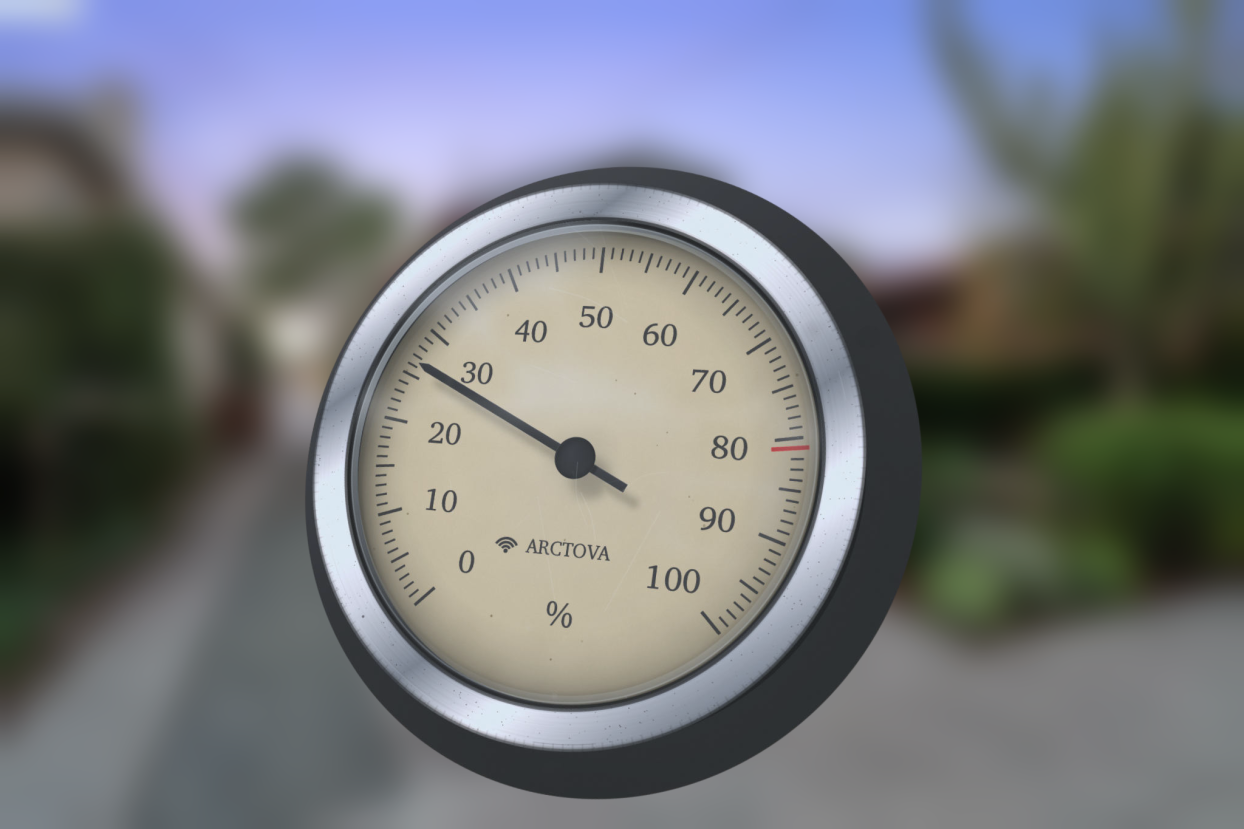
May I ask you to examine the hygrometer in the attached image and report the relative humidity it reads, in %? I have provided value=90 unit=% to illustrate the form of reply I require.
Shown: value=26.5 unit=%
